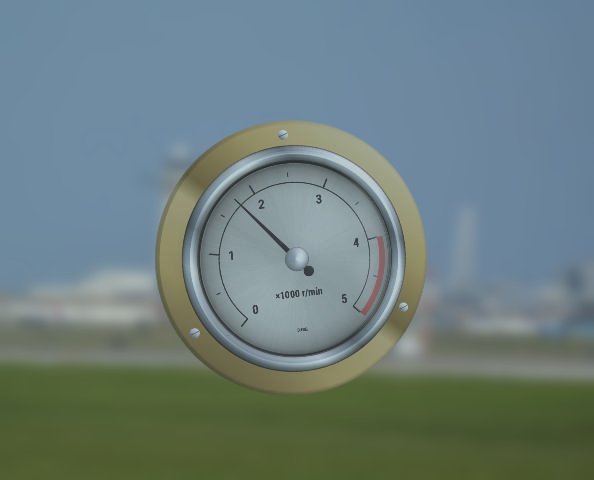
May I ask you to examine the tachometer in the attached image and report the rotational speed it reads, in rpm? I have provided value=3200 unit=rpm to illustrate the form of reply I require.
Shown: value=1750 unit=rpm
